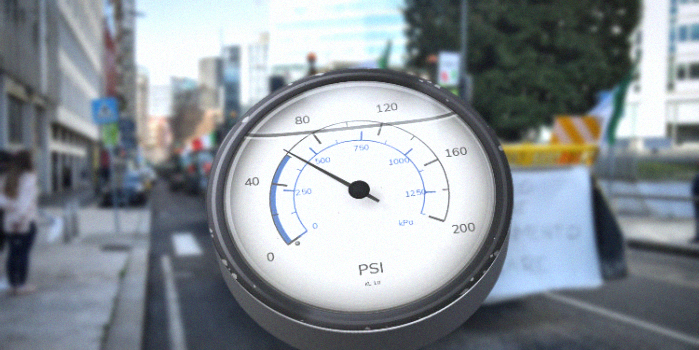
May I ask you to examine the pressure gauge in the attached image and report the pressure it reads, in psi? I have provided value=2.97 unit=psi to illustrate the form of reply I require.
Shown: value=60 unit=psi
